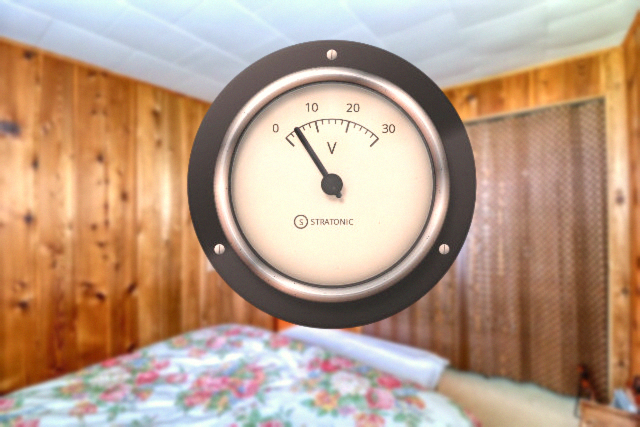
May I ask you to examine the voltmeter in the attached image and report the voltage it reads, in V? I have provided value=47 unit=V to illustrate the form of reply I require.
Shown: value=4 unit=V
